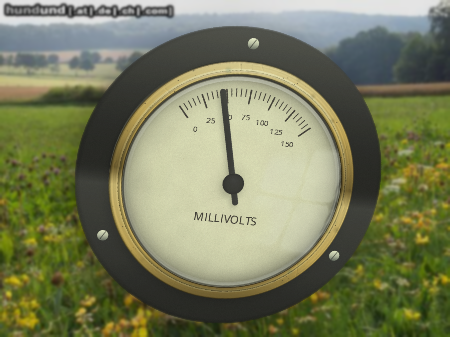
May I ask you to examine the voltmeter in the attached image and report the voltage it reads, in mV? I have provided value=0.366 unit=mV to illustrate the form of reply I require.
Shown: value=45 unit=mV
